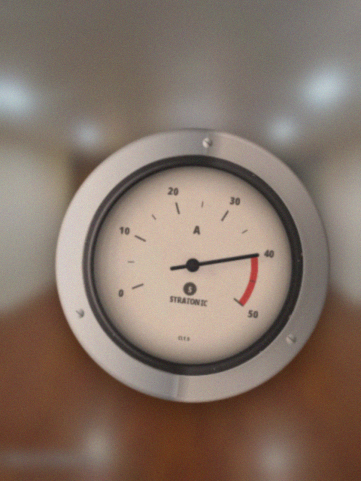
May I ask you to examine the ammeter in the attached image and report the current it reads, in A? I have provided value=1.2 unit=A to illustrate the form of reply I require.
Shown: value=40 unit=A
